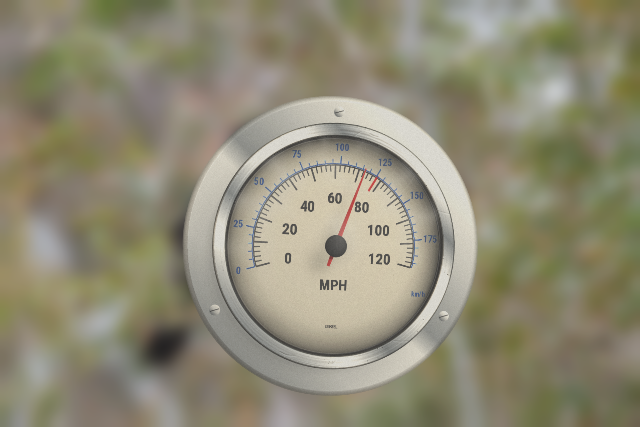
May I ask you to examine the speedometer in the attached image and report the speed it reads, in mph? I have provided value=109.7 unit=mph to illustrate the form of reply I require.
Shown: value=72 unit=mph
